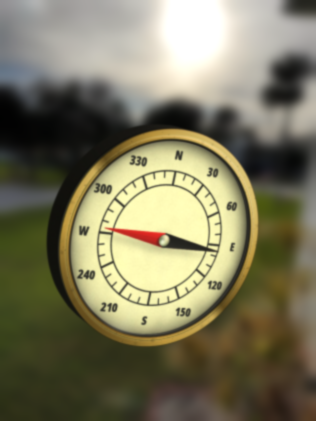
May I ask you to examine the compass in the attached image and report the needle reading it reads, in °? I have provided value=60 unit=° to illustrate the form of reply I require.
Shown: value=275 unit=°
